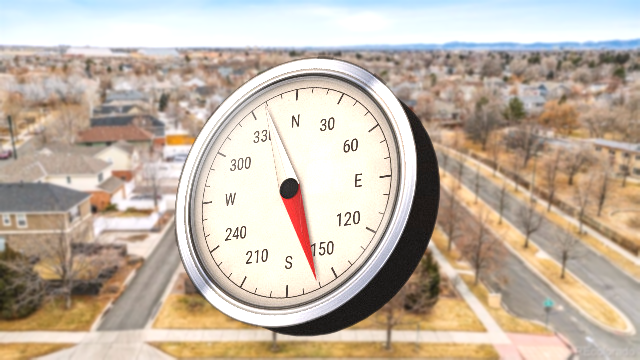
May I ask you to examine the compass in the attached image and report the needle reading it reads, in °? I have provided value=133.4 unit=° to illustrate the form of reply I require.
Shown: value=160 unit=°
